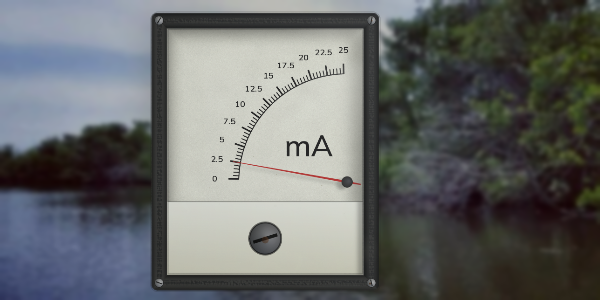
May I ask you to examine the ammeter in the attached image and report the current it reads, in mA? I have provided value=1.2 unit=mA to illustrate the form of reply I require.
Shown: value=2.5 unit=mA
